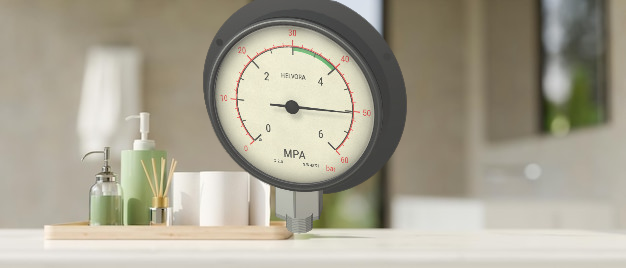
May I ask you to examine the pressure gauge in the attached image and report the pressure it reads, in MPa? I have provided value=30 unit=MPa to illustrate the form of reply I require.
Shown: value=5 unit=MPa
